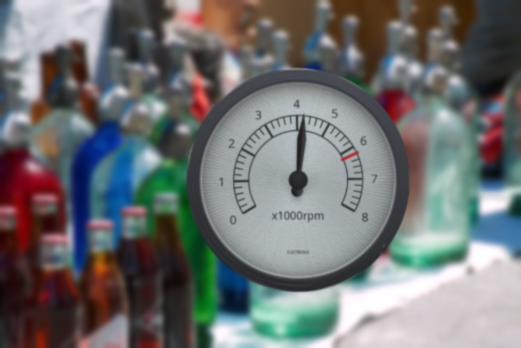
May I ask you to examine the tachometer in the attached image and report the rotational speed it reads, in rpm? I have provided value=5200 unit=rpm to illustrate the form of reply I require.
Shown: value=4200 unit=rpm
